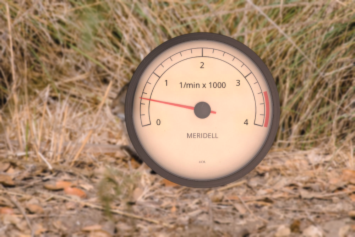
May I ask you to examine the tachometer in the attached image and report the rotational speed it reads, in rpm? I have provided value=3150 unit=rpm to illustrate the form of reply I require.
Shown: value=500 unit=rpm
